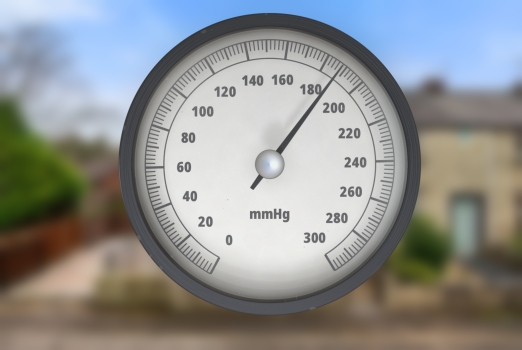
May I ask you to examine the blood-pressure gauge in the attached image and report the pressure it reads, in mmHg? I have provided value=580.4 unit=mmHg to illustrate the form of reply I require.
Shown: value=188 unit=mmHg
